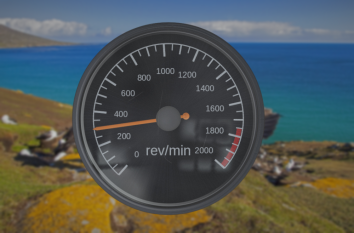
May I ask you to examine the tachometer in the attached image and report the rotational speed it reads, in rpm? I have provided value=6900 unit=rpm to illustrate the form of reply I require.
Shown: value=300 unit=rpm
